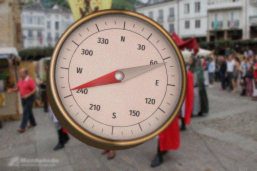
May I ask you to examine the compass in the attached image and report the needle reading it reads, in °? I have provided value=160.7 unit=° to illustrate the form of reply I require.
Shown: value=245 unit=°
